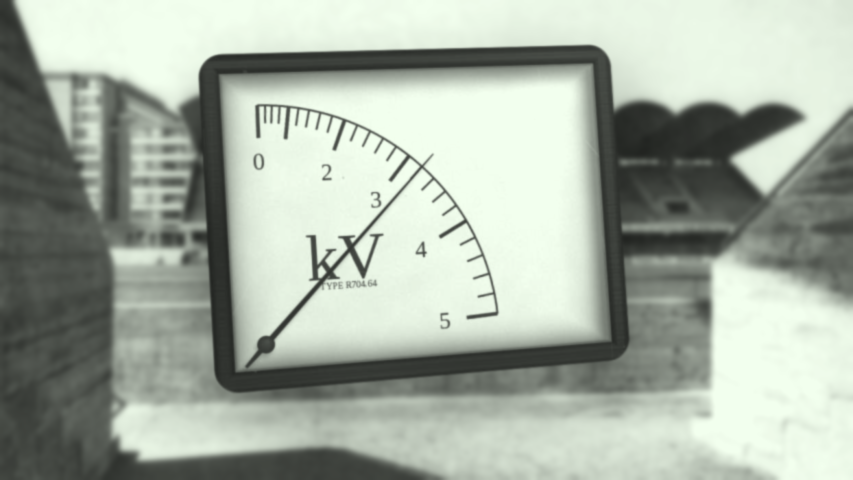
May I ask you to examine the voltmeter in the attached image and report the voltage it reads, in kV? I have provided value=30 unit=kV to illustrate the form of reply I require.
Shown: value=3.2 unit=kV
